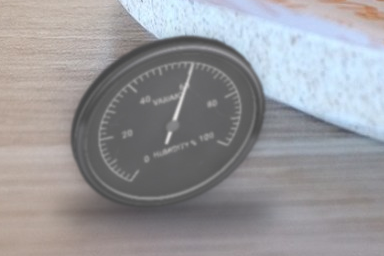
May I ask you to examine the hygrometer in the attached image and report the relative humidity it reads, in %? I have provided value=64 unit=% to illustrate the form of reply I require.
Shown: value=60 unit=%
